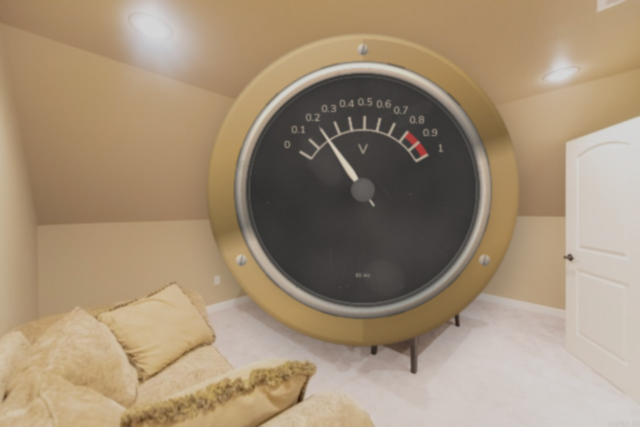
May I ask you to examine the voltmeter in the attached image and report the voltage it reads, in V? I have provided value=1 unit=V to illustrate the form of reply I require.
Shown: value=0.2 unit=V
